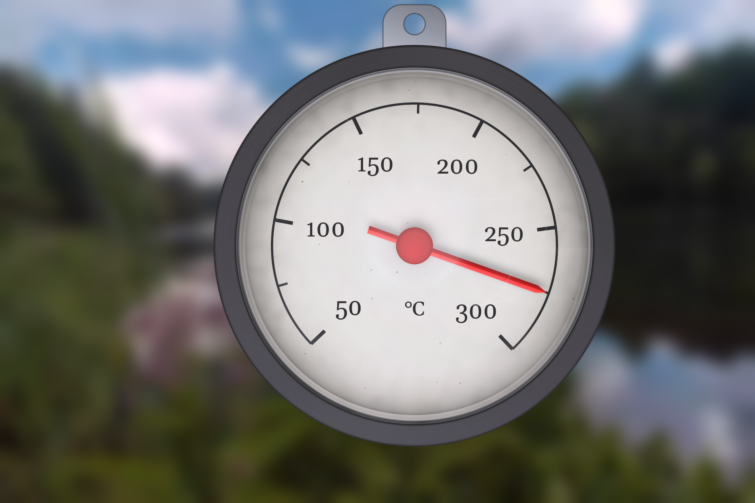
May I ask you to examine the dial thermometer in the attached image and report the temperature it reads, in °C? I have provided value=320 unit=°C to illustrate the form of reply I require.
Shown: value=275 unit=°C
